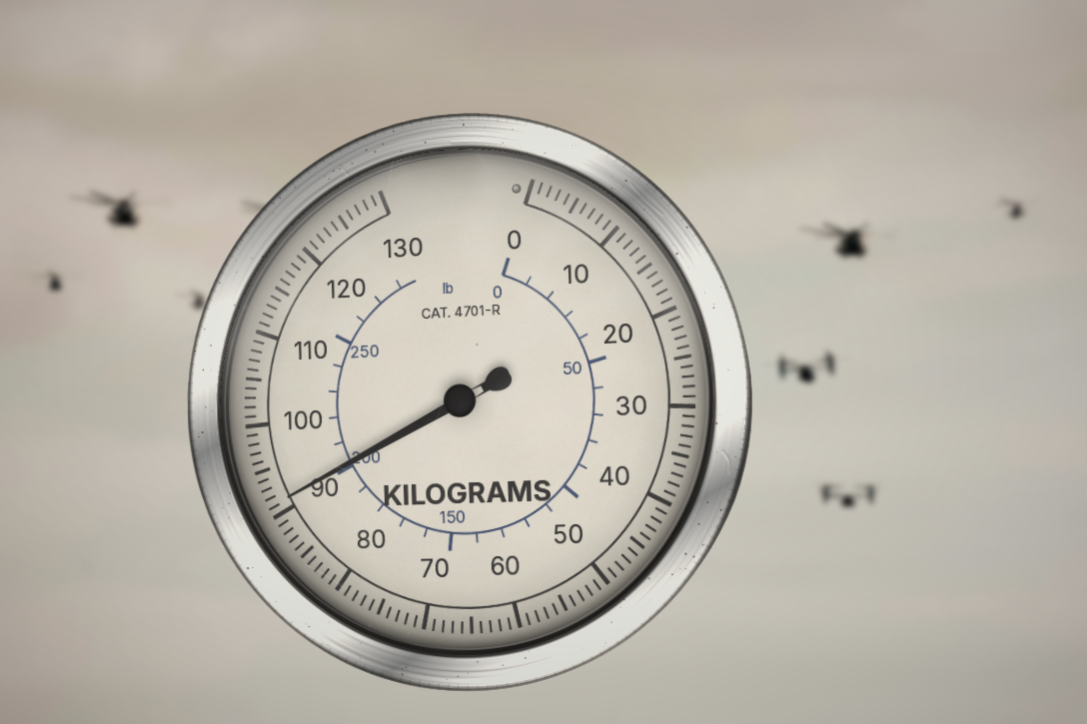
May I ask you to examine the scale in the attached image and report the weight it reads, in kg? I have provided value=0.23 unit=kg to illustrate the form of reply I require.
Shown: value=91 unit=kg
